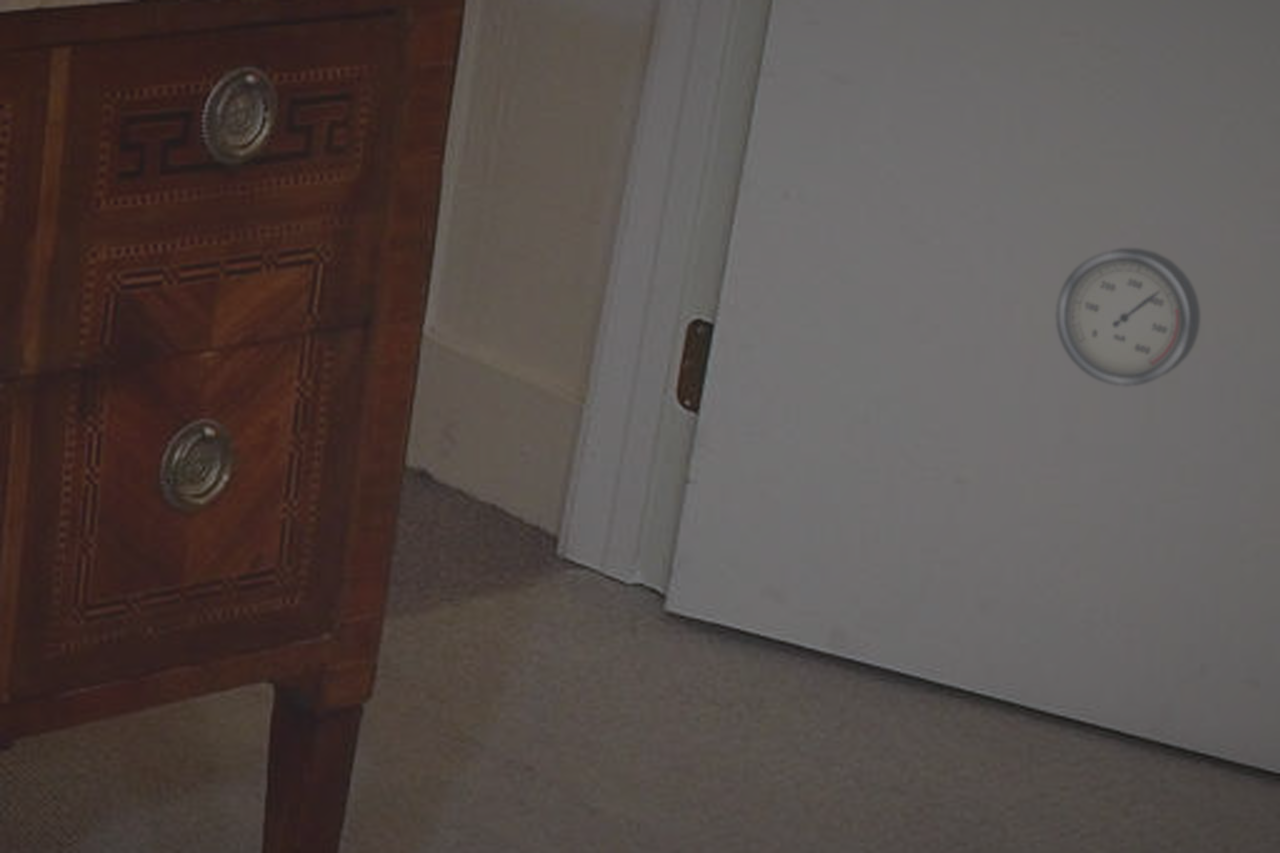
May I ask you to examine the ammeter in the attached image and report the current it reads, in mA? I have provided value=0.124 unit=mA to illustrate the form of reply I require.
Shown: value=380 unit=mA
